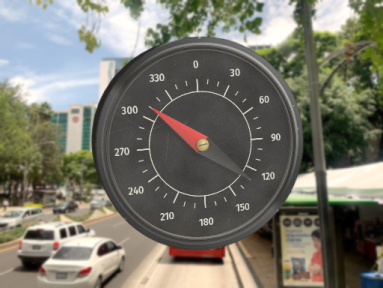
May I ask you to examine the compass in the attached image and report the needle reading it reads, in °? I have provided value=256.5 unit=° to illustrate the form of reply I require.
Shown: value=310 unit=°
